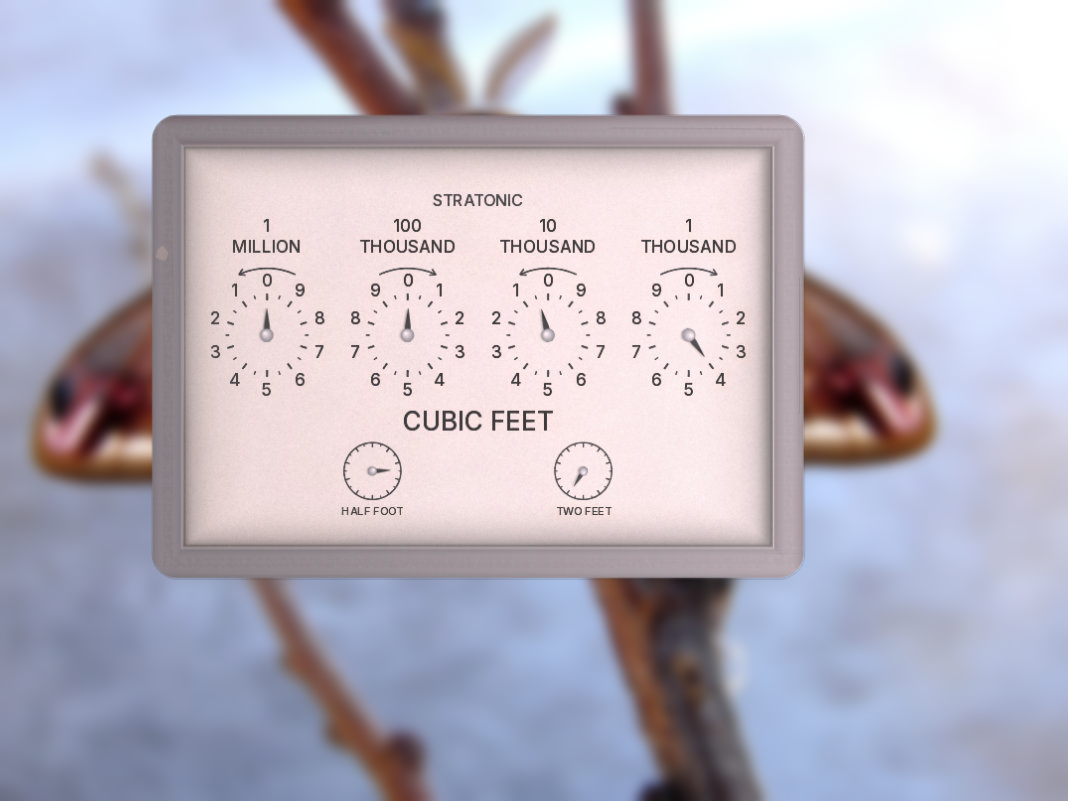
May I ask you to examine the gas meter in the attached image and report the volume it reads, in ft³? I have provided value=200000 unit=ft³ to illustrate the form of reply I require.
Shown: value=400 unit=ft³
